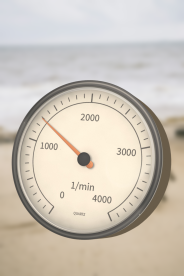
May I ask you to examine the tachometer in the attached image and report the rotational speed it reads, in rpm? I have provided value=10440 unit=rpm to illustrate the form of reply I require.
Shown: value=1300 unit=rpm
